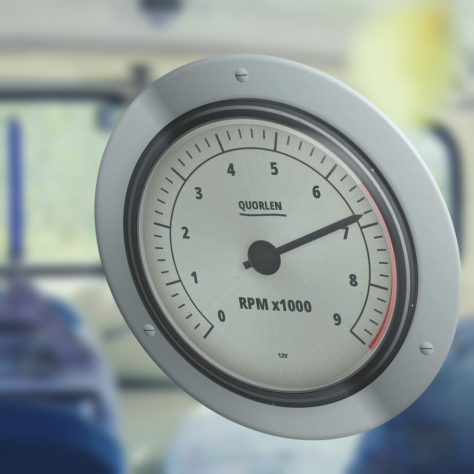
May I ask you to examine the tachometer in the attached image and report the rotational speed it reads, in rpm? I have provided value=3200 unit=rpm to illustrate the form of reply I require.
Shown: value=6800 unit=rpm
